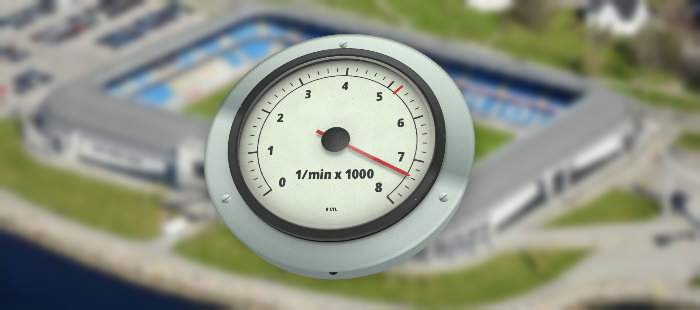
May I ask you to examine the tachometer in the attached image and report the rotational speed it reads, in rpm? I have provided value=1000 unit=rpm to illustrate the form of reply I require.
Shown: value=7400 unit=rpm
